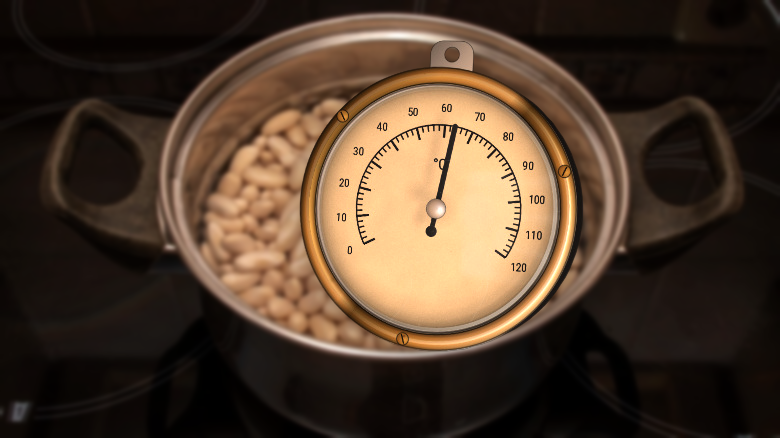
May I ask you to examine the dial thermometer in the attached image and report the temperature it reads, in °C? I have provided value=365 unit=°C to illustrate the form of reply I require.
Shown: value=64 unit=°C
